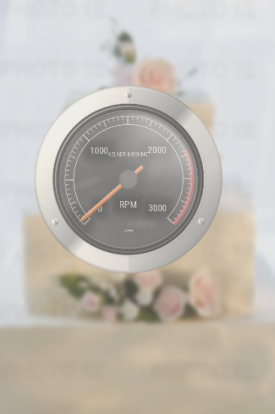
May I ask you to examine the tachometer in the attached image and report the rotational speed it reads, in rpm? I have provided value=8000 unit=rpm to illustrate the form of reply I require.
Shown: value=50 unit=rpm
